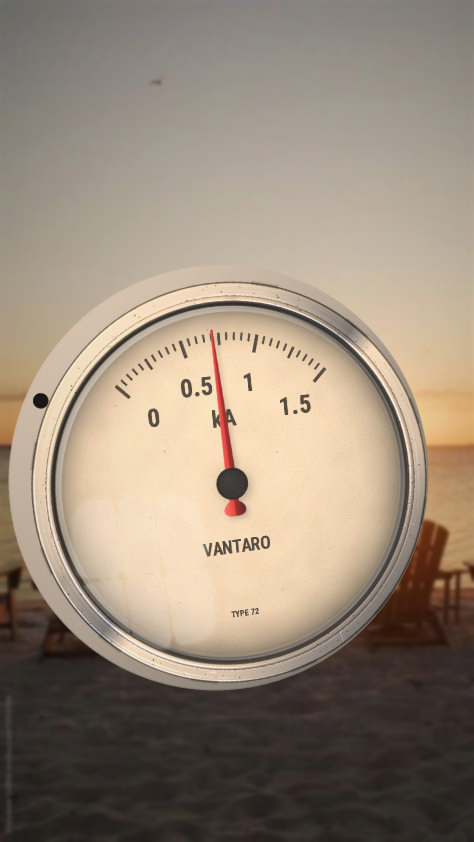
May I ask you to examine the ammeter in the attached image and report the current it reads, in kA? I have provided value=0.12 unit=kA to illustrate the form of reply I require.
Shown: value=0.7 unit=kA
